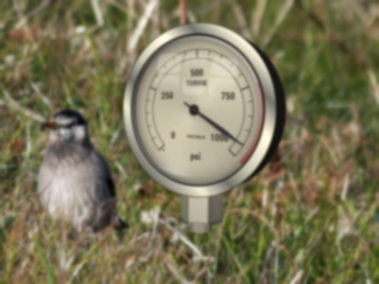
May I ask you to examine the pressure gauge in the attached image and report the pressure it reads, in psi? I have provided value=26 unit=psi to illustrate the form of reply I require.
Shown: value=950 unit=psi
